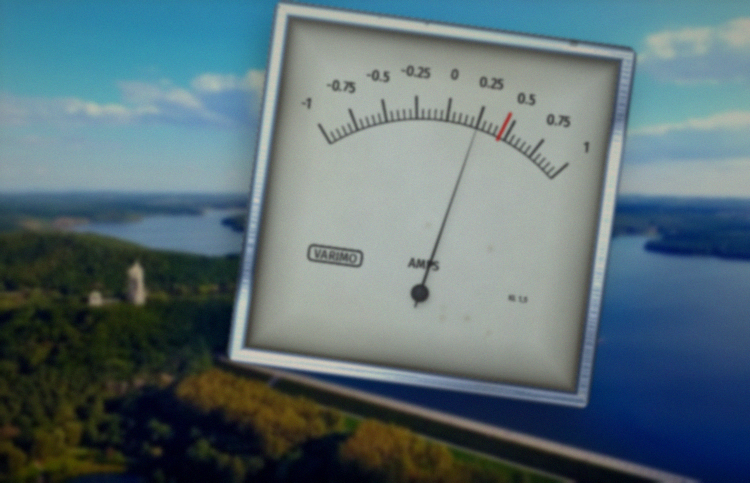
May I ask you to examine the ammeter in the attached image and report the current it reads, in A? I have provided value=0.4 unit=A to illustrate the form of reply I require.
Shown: value=0.25 unit=A
